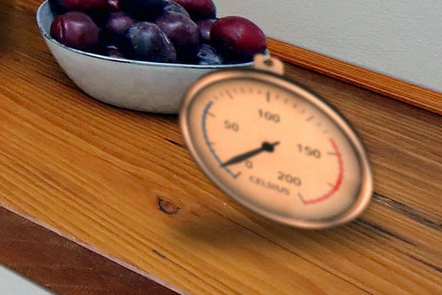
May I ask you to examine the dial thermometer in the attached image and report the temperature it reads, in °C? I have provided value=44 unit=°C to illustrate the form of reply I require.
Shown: value=10 unit=°C
